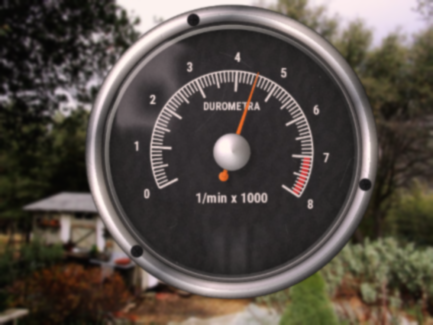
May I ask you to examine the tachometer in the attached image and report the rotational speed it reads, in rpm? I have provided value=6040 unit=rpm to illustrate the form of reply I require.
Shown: value=4500 unit=rpm
